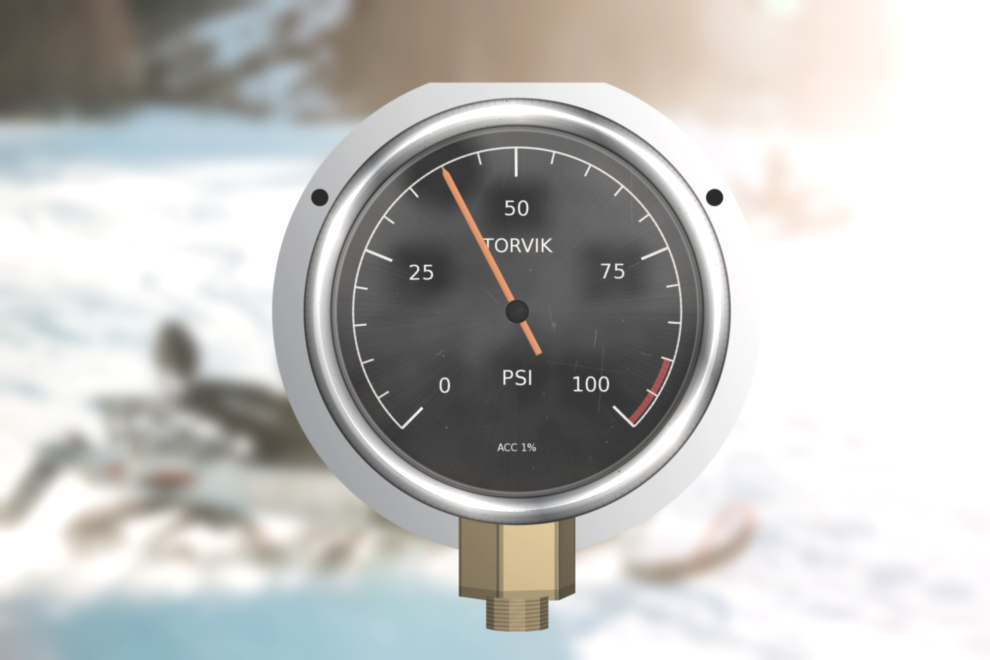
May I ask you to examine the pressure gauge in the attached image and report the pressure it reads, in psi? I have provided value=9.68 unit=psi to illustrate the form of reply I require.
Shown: value=40 unit=psi
